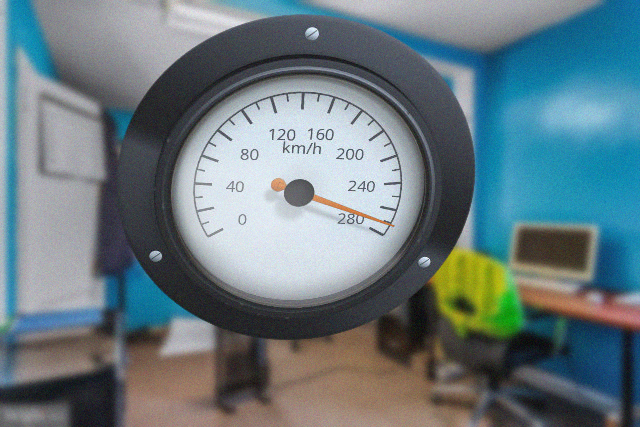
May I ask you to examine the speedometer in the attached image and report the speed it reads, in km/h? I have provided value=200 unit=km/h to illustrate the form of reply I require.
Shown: value=270 unit=km/h
